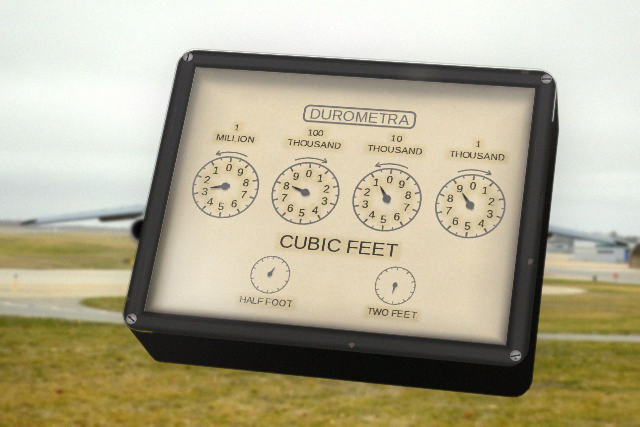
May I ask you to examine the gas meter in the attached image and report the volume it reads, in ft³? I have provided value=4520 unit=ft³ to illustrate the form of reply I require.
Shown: value=280900 unit=ft³
